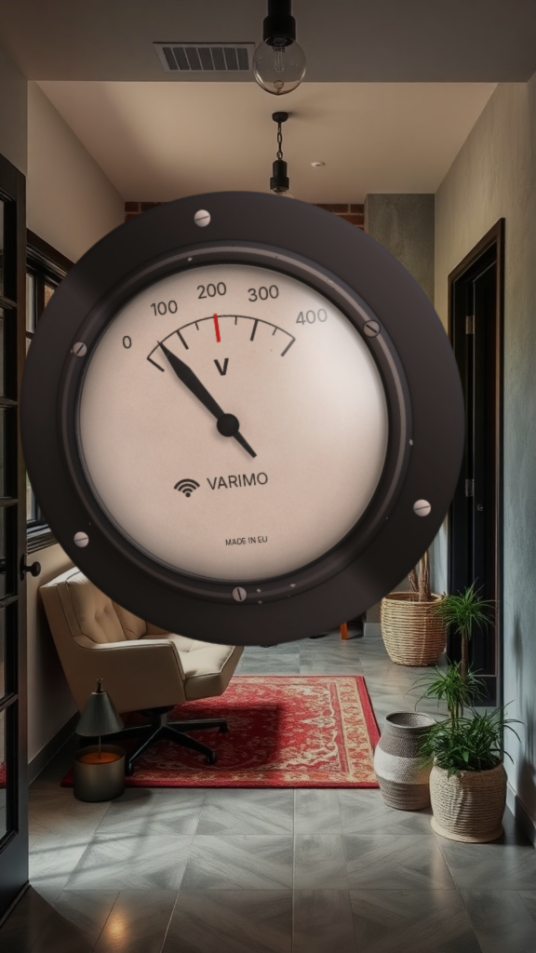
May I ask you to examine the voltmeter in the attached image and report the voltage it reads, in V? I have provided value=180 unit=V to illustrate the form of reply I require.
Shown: value=50 unit=V
